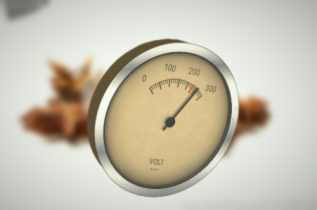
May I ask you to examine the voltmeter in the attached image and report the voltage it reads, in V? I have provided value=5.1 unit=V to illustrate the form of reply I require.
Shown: value=250 unit=V
